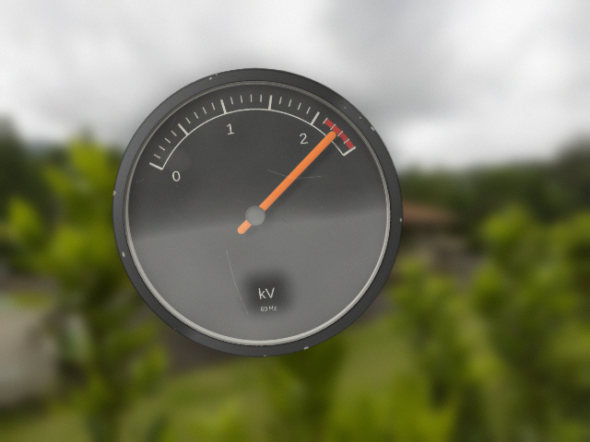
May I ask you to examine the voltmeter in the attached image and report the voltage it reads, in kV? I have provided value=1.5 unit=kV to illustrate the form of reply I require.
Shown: value=2.25 unit=kV
